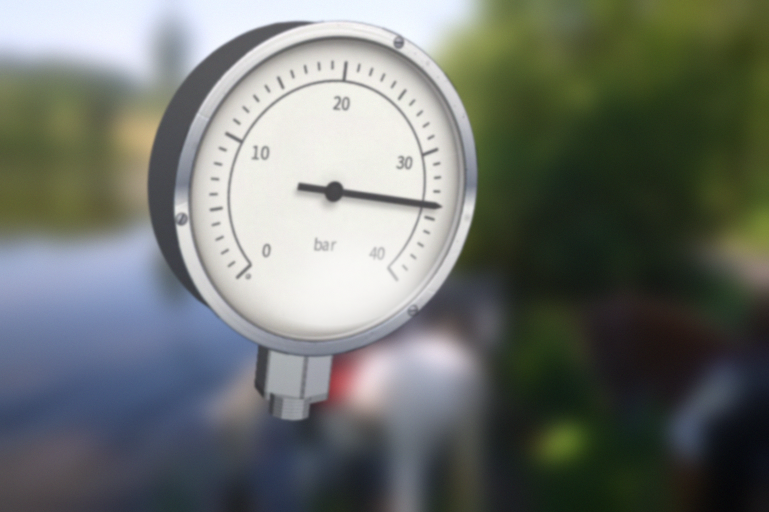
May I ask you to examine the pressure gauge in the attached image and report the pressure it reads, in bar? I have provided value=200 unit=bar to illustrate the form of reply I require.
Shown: value=34 unit=bar
